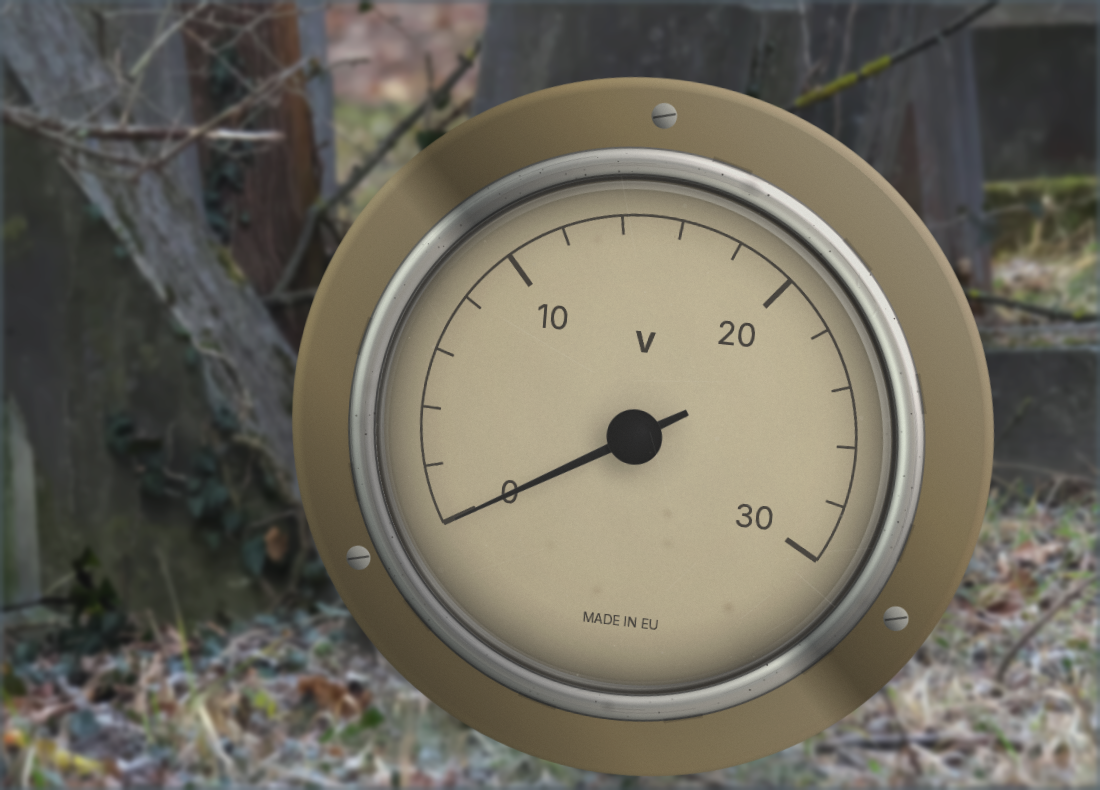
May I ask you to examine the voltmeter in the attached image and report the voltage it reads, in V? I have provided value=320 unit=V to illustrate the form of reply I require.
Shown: value=0 unit=V
